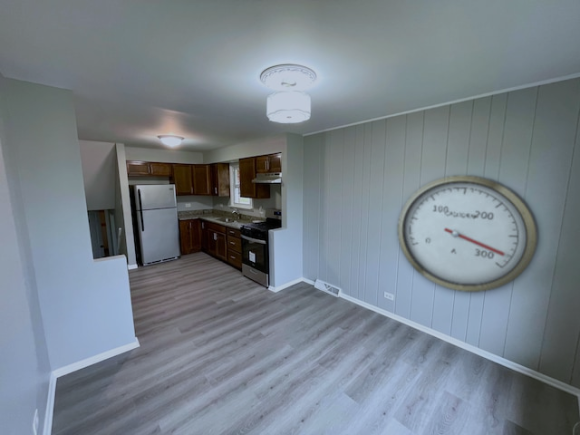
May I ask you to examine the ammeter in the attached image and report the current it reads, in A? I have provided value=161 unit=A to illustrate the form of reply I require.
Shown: value=280 unit=A
